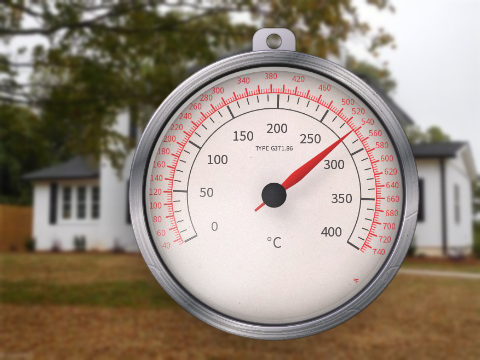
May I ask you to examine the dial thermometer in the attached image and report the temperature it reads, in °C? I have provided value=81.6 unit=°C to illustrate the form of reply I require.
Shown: value=280 unit=°C
